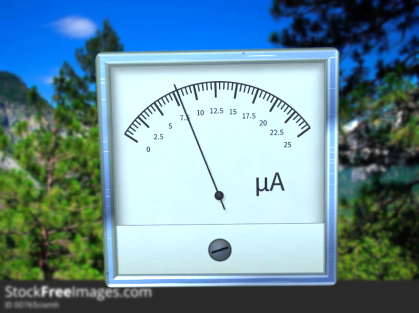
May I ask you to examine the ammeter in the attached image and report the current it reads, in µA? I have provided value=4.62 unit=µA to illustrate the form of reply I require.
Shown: value=8 unit=µA
